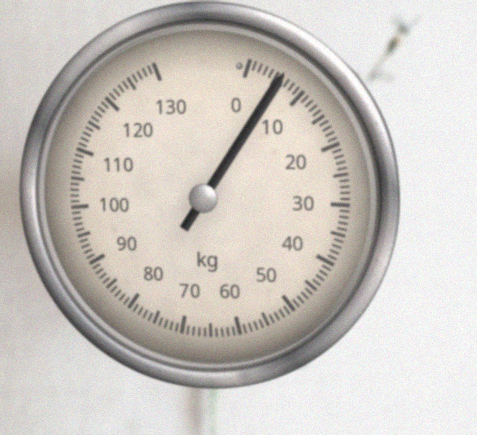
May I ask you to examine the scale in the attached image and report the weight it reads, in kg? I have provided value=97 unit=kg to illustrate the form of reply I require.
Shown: value=6 unit=kg
